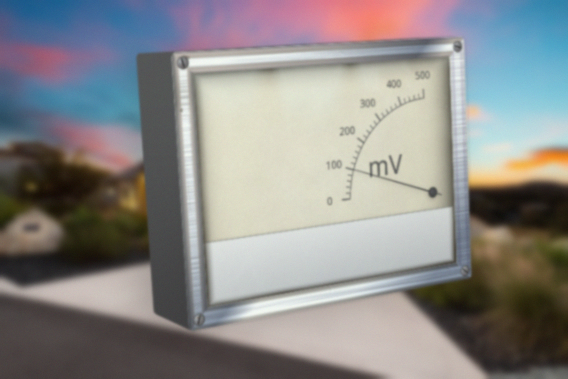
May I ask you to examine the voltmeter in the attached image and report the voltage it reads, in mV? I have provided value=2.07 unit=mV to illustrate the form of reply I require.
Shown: value=100 unit=mV
